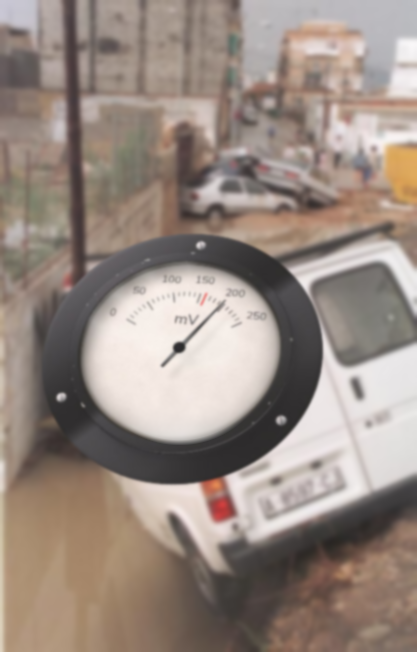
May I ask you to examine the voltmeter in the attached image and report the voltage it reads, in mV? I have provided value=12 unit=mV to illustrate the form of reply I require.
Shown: value=200 unit=mV
